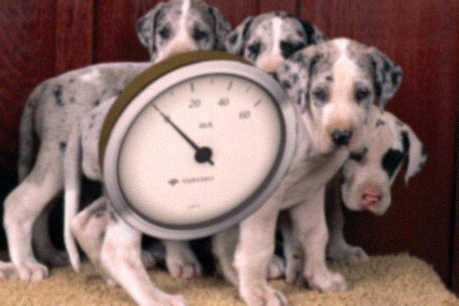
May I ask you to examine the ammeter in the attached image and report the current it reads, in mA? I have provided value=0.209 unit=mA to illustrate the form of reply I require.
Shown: value=0 unit=mA
